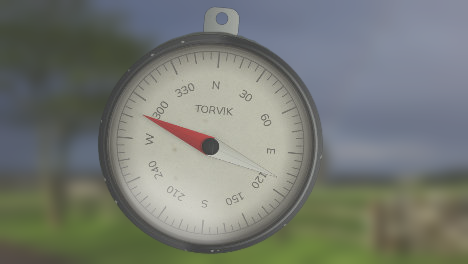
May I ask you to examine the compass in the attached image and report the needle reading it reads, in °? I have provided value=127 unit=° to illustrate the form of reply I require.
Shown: value=290 unit=°
